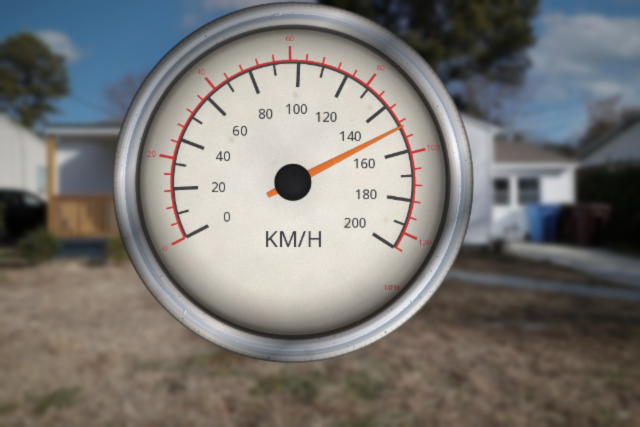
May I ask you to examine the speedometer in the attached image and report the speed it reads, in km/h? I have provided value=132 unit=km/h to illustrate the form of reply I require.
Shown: value=150 unit=km/h
